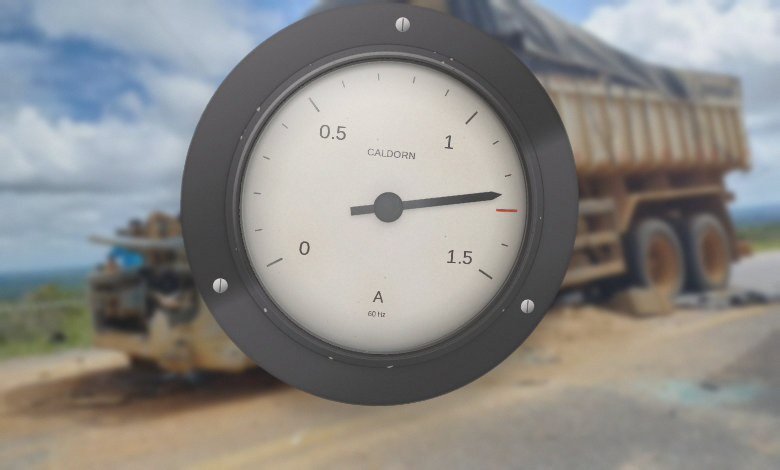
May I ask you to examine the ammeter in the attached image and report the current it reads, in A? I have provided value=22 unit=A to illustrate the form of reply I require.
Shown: value=1.25 unit=A
